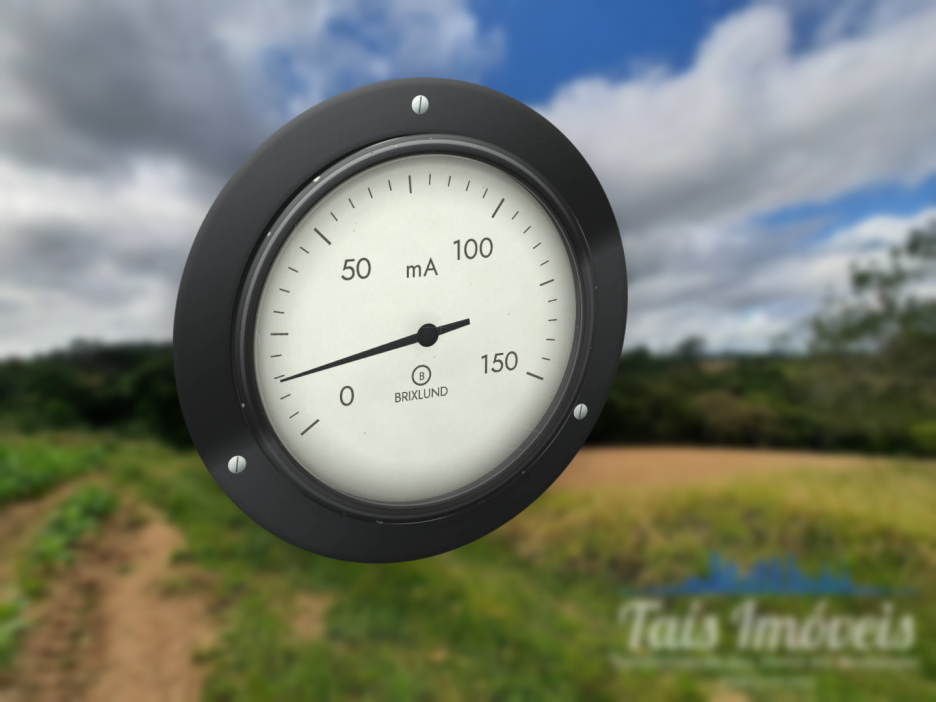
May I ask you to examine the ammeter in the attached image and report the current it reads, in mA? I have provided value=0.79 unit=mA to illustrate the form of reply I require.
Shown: value=15 unit=mA
